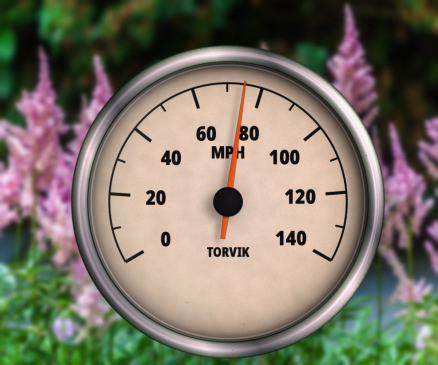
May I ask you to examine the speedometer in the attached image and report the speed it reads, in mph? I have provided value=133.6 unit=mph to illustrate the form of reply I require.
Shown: value=75 unit=mph
